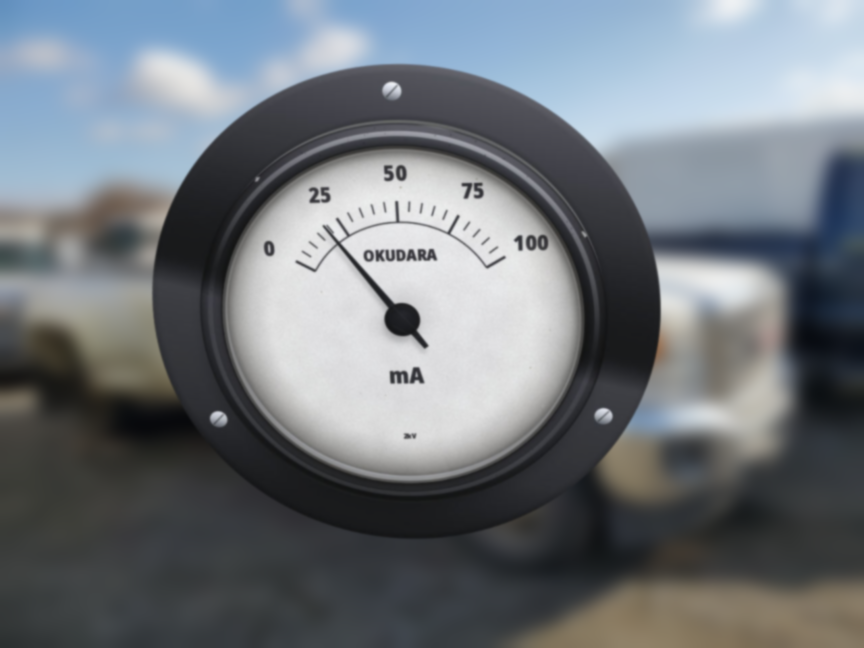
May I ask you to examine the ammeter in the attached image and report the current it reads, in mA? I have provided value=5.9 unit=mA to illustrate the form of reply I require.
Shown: value=20 unit=mA
